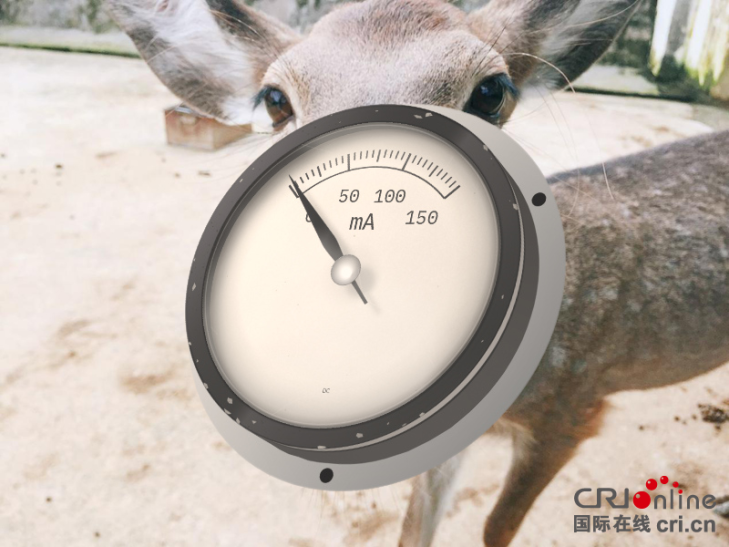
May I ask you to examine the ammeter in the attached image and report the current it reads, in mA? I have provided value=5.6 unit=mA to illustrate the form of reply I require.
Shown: value=5 unit=mA
